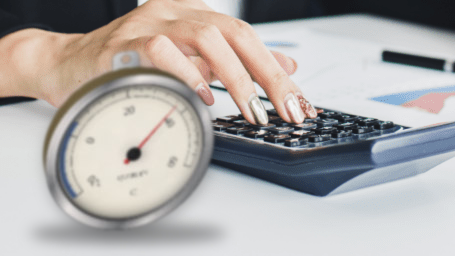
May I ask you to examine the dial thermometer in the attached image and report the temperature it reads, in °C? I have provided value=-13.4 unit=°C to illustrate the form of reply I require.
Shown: value=36 unit=°C
